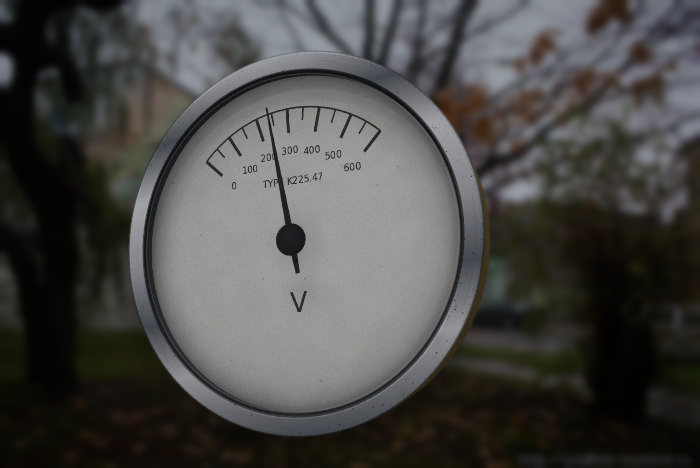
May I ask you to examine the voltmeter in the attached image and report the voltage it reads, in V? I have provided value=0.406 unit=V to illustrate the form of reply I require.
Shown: value=250 unit=V
